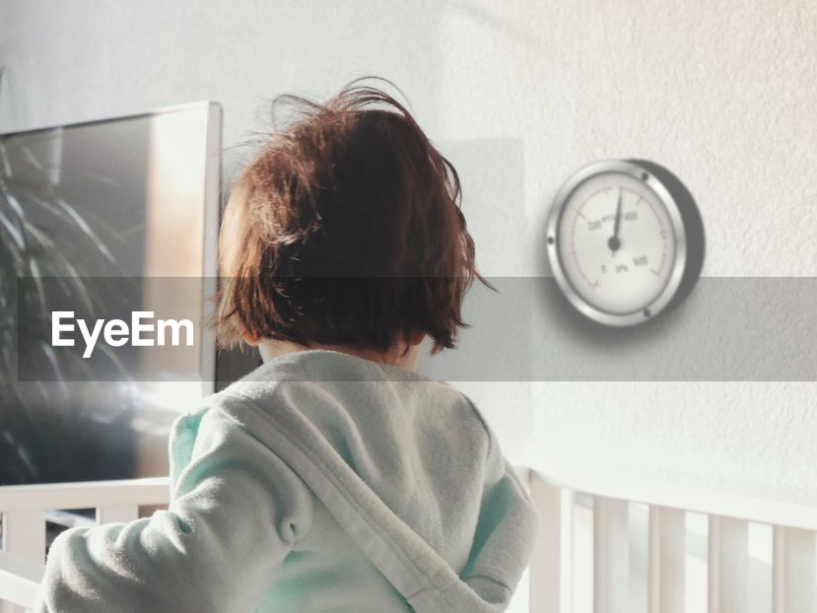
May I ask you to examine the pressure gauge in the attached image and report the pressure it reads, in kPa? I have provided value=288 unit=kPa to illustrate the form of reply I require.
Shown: value=350 unit=kPa
